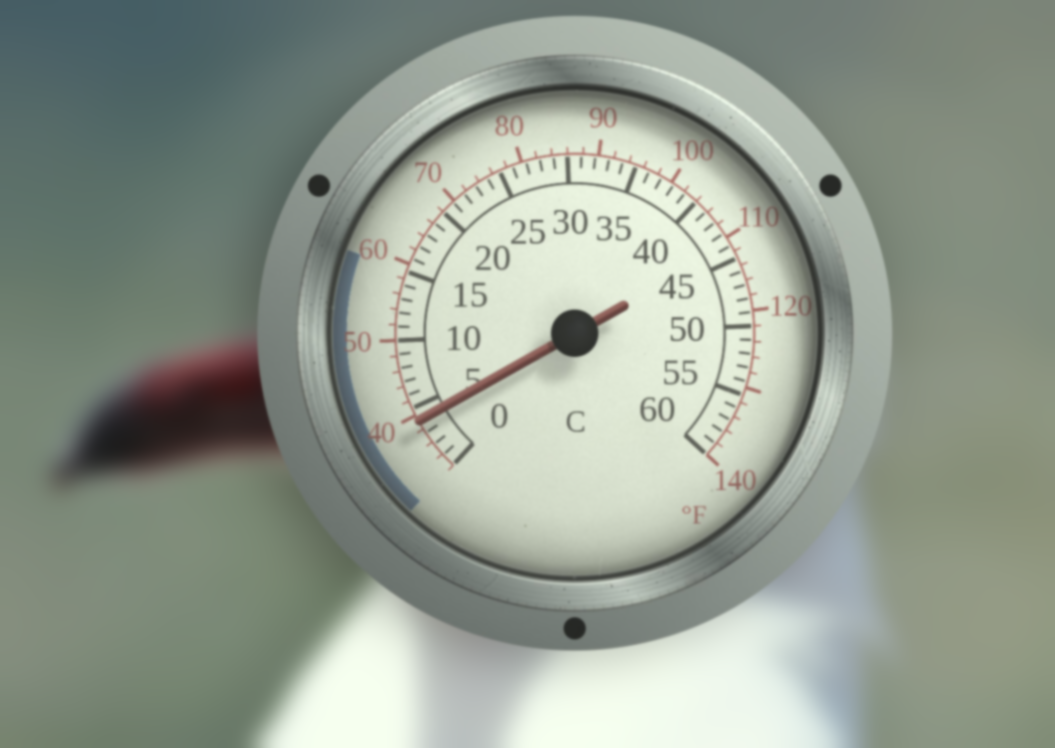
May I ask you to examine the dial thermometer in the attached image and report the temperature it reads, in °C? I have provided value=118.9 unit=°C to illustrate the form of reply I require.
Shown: value=4 unit=°C
